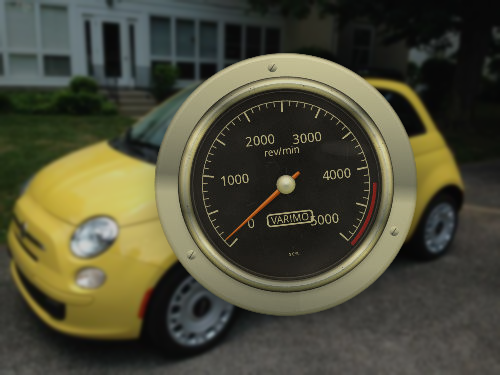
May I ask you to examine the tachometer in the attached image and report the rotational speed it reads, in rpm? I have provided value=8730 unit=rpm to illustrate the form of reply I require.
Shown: value=100 unit=rpm
